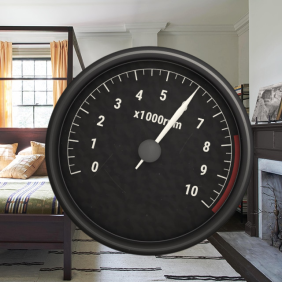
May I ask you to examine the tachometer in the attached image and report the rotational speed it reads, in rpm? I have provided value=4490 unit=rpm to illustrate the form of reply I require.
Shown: value=6000 unit=rpm
